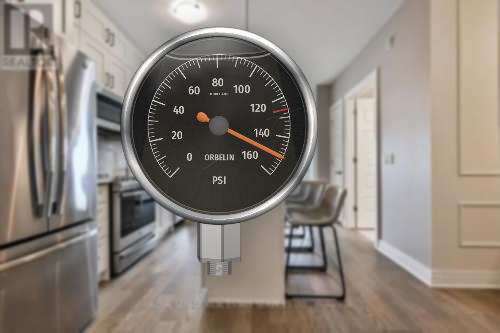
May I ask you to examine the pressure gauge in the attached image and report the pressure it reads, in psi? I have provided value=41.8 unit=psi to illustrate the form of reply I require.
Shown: value=150 unit=psi
